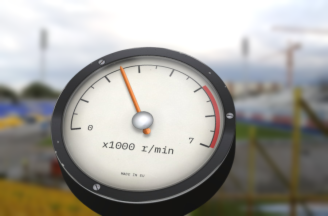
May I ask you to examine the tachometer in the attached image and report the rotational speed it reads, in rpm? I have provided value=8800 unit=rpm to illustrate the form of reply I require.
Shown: value=2500 unit=rpm
